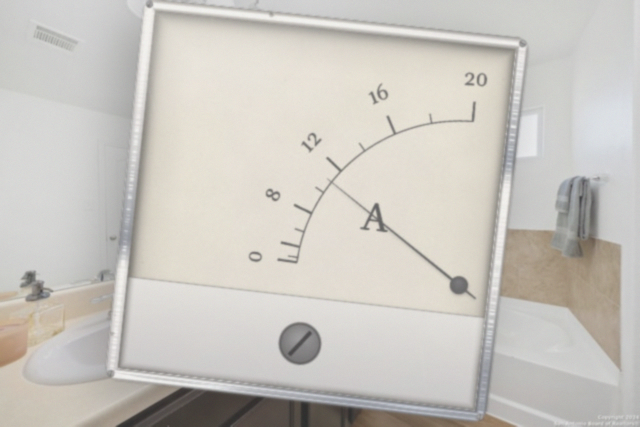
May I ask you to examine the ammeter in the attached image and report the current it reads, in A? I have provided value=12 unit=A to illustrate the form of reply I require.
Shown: value=11 unit=A
